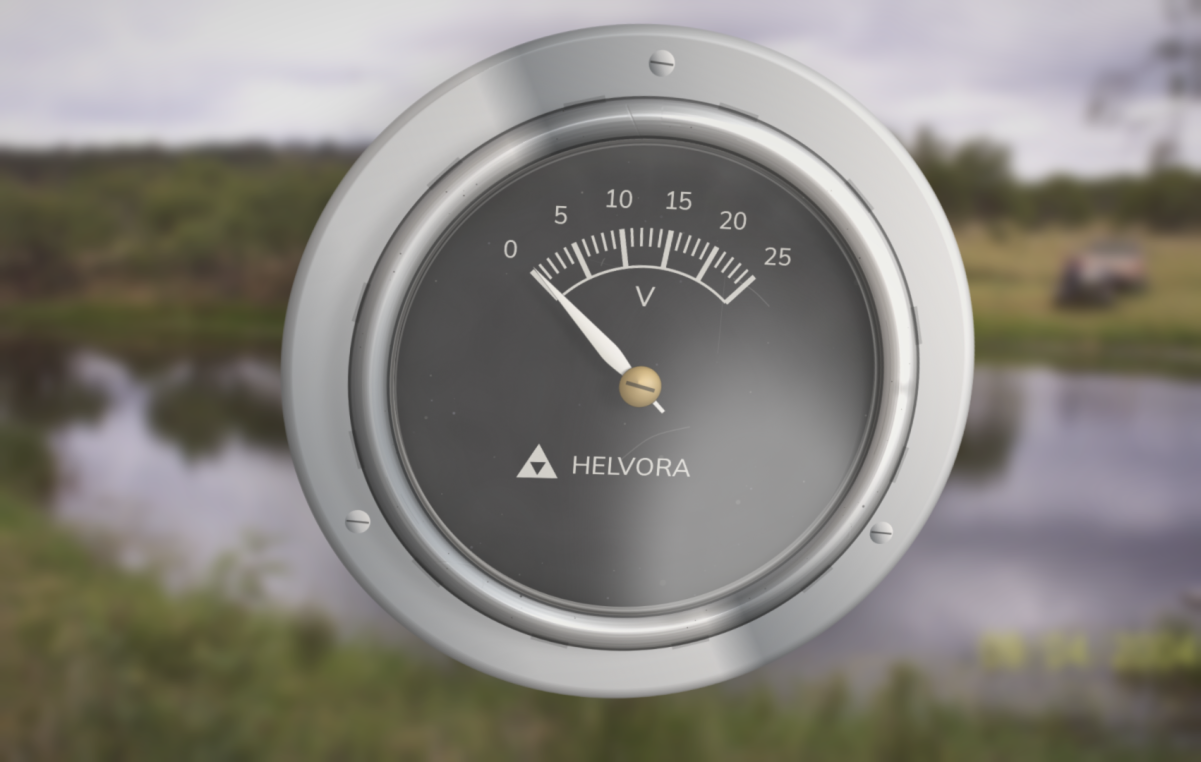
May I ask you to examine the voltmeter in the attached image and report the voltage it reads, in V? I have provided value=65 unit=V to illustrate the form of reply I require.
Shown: value=0.5 unit=V
